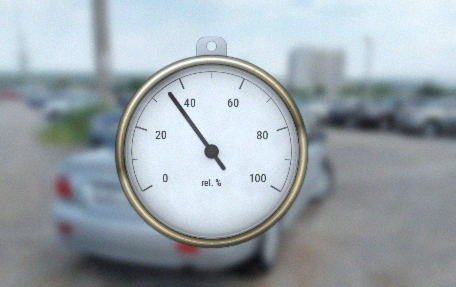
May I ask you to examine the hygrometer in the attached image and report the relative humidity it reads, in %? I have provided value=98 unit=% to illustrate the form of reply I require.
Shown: value=35 unit=%
